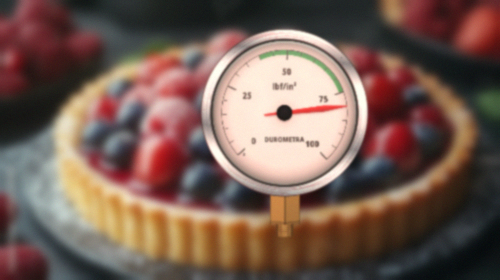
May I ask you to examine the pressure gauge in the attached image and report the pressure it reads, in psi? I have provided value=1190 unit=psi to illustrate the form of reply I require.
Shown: value=80 unit=psi
